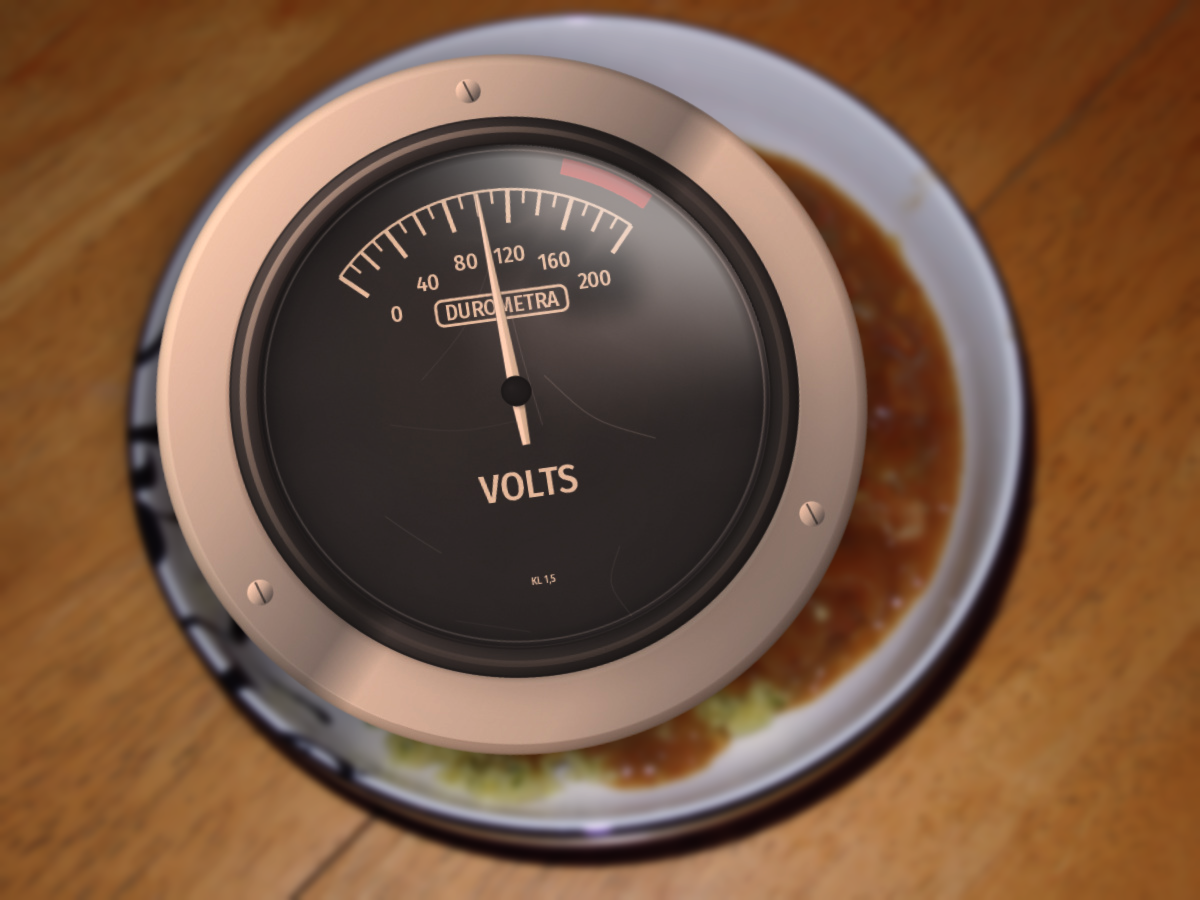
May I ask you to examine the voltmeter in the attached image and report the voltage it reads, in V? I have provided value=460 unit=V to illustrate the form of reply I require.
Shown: value=100 unit=V
